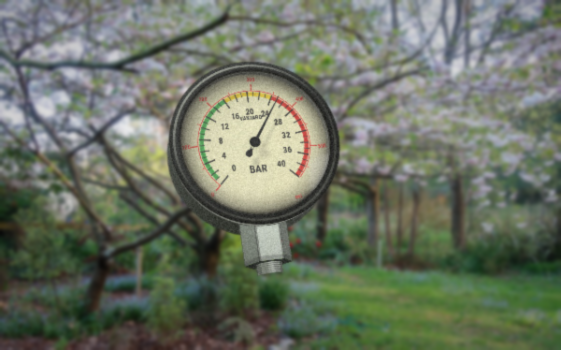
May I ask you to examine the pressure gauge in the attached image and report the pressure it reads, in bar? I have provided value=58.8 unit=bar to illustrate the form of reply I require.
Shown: value=25 unit=bar
